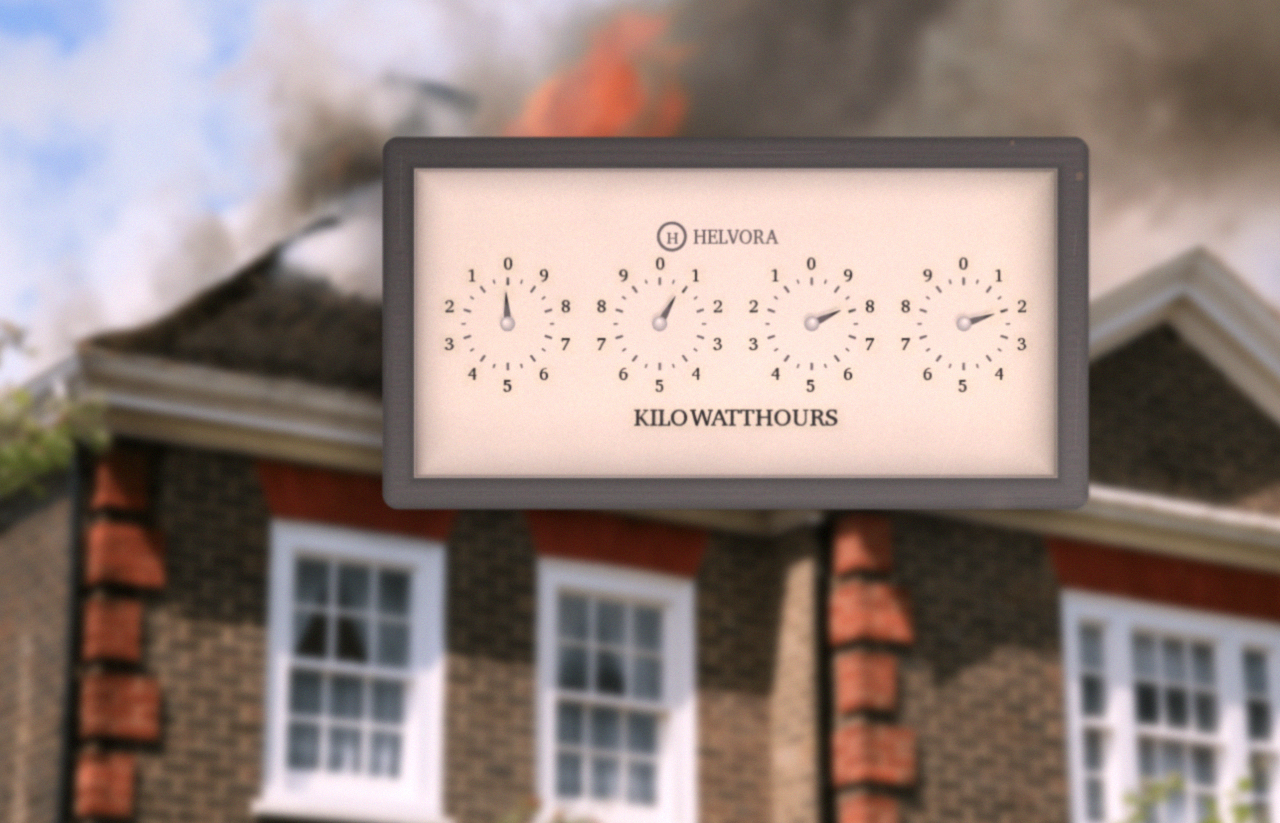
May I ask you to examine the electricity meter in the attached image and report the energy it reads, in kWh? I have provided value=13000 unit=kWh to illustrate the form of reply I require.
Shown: value=82 unit=kWh
